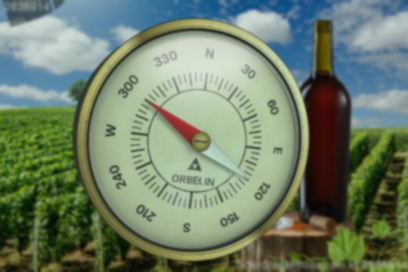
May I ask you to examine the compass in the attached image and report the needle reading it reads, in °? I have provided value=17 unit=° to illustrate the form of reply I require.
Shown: value=300 unit=°
